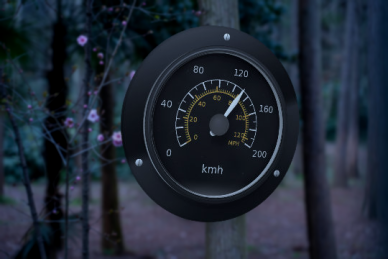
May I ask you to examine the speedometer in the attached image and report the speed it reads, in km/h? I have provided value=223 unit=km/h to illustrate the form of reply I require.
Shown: value=130 unit=km/h
